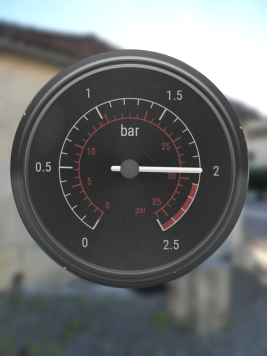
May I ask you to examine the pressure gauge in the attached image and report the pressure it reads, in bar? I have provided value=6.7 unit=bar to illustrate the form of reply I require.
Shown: value=2 unit=bar
